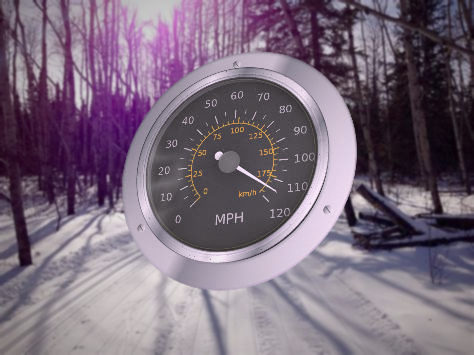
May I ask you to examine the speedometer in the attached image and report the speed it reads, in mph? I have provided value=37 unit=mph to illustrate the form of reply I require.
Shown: value=115 unit=mph
